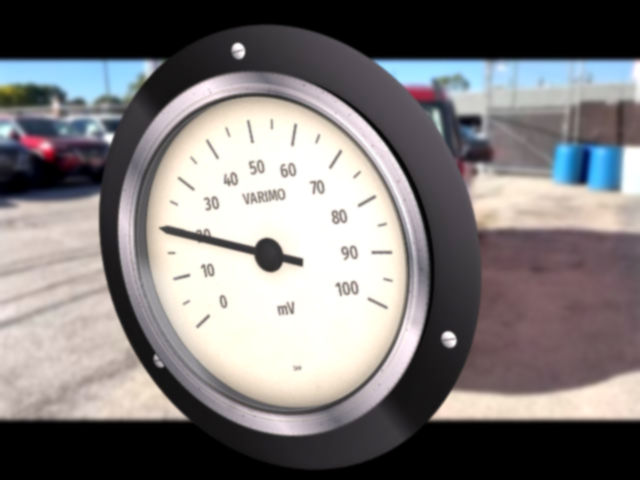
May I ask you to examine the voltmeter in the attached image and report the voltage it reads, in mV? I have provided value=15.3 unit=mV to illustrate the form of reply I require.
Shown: value=20 unit=mV
